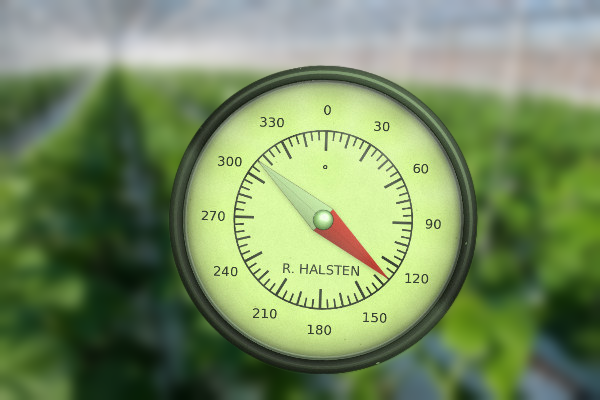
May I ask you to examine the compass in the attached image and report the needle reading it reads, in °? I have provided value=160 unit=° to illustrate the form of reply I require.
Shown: value=130 unit=°
